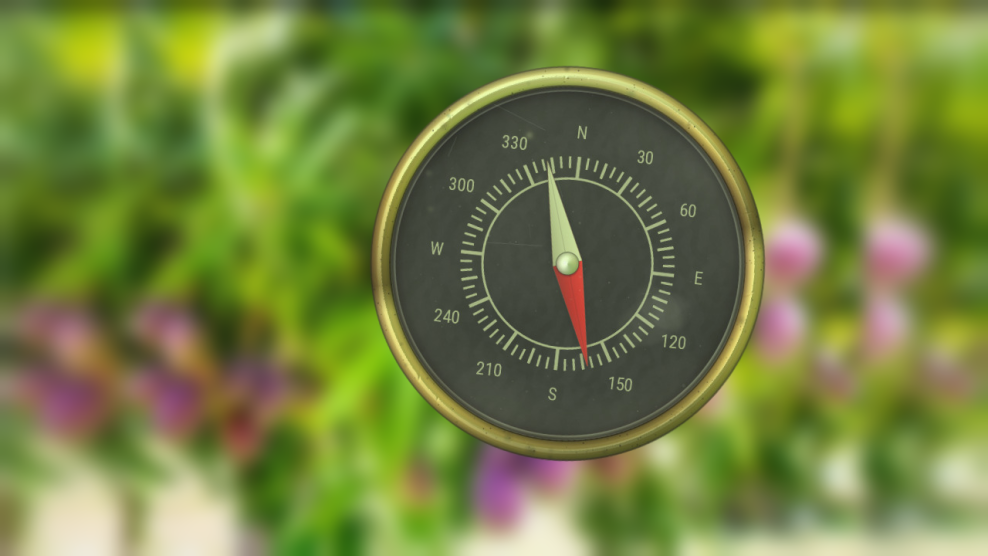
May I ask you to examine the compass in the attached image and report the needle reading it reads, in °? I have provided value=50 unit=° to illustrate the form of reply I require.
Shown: value=162.5 unit=°
